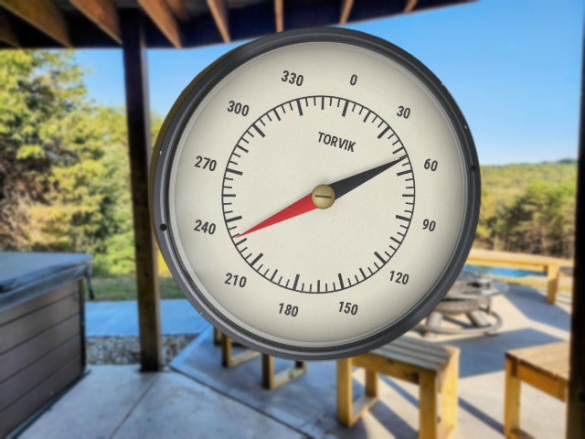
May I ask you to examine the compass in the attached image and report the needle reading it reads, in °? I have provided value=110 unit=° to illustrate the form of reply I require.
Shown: value=230 unit=°
